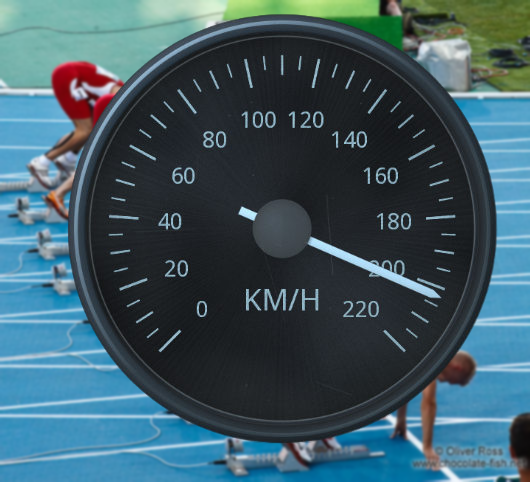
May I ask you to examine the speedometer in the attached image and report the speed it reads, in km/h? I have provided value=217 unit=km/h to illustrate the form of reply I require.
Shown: value=202.5 unit=km/h
